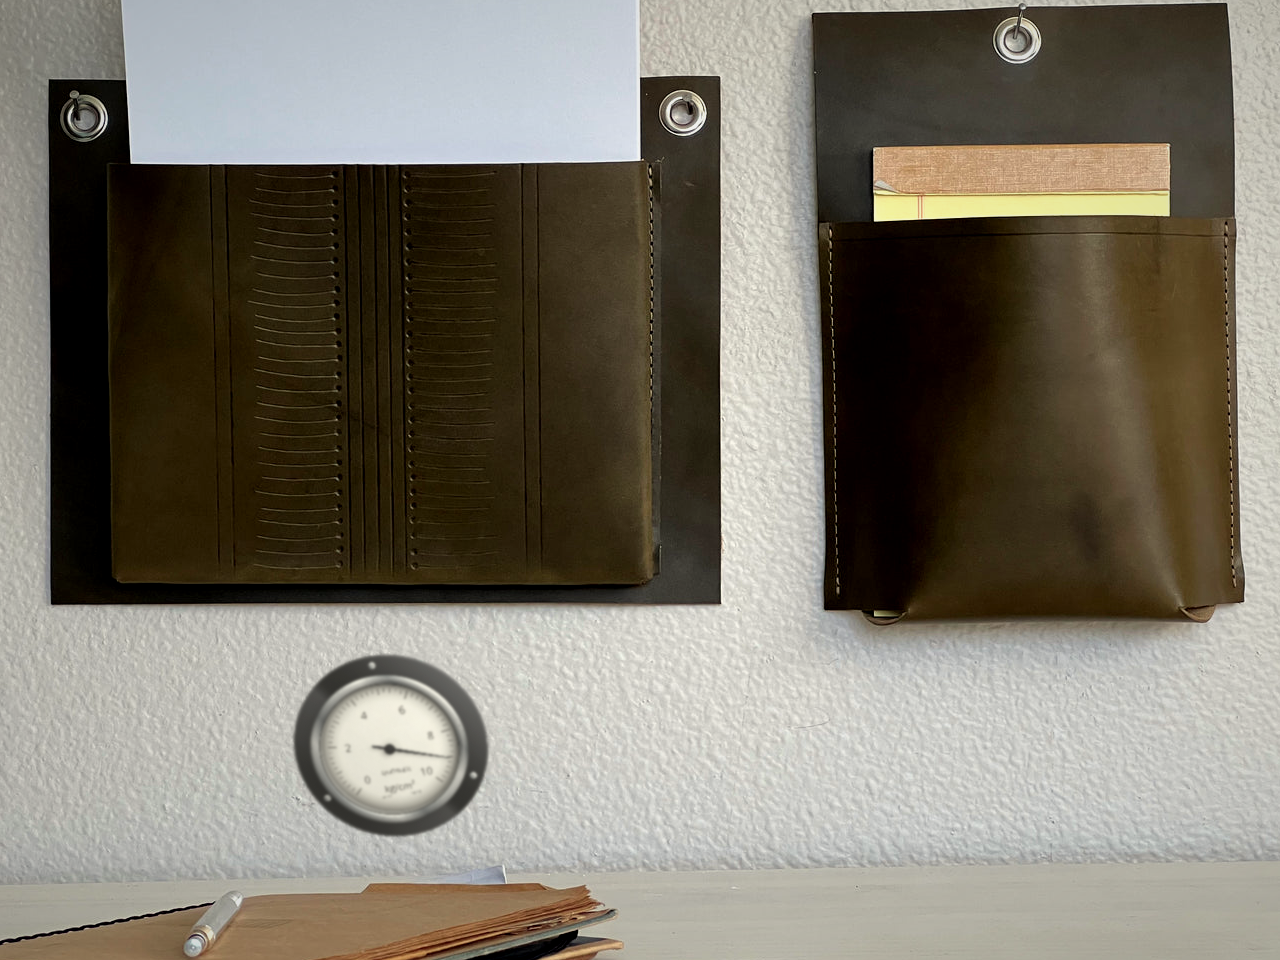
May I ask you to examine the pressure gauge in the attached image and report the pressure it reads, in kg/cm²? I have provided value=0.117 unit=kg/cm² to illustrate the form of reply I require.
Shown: value=9 unit=kg/cm²
